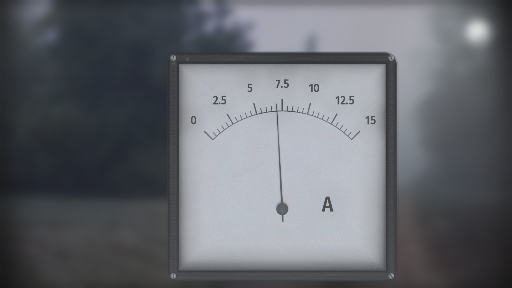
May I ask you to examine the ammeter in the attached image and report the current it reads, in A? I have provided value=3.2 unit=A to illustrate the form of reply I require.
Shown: value=7 unit=A
